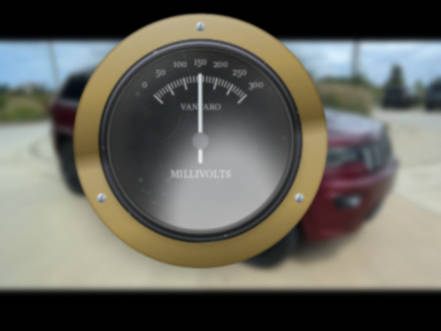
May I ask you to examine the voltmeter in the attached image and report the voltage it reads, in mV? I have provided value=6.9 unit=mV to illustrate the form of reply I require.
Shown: value=150 unit=mV
